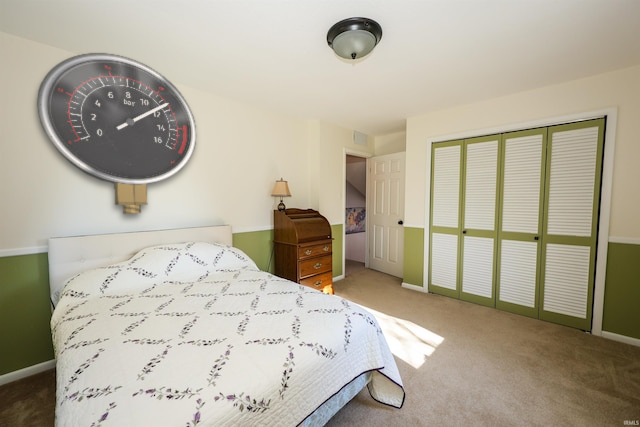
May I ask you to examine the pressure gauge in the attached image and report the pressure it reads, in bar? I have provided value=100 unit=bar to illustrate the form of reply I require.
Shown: value=11.5 unit=bar
